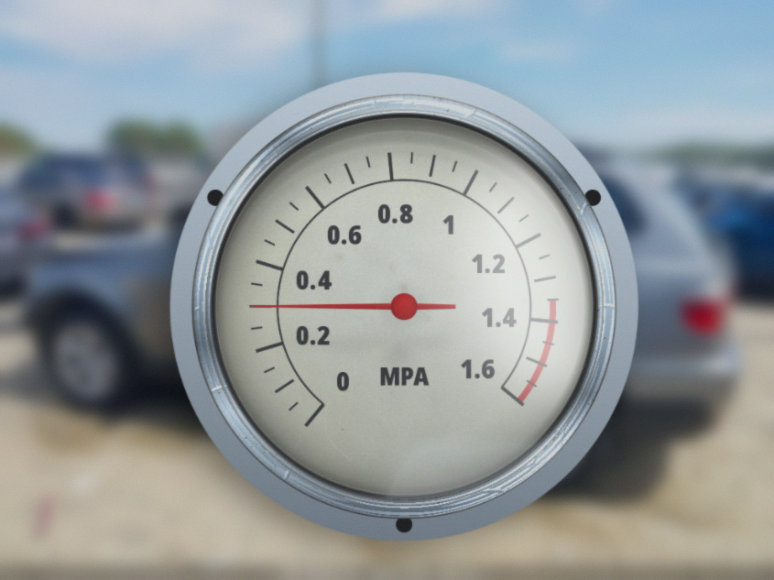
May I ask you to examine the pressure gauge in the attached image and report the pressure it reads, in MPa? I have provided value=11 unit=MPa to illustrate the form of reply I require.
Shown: value=0.3 unit=MPa
